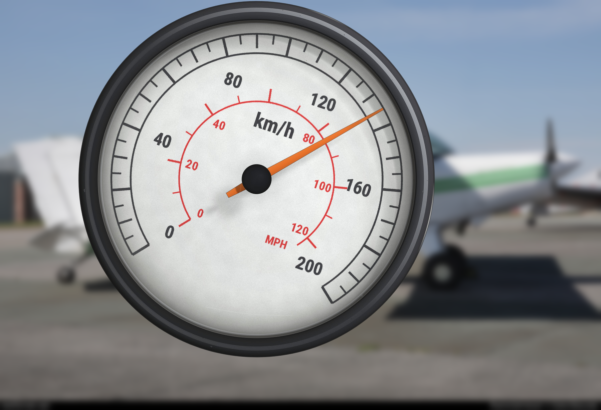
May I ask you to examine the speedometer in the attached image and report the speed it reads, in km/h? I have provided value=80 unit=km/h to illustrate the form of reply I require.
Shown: value=135 unit=km/h
